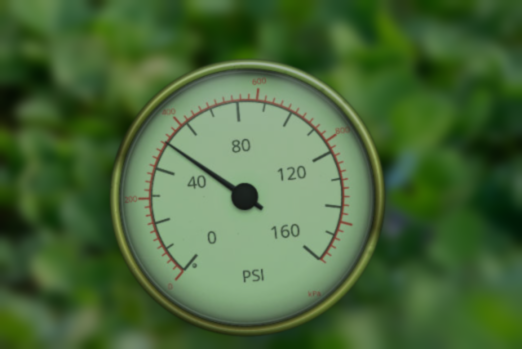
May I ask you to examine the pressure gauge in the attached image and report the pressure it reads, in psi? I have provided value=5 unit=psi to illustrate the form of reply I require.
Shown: value=50 unit=psi
